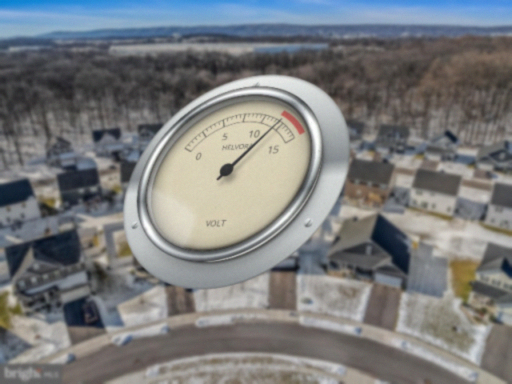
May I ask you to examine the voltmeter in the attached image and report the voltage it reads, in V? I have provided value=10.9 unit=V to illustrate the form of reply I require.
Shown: value=12.5 unit=V
